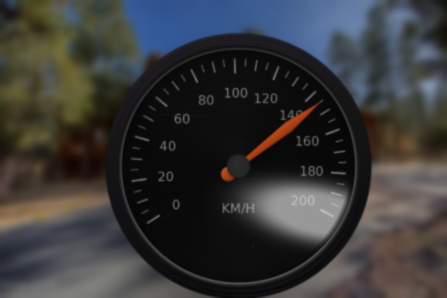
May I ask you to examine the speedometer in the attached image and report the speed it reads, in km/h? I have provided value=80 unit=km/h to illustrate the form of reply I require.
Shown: value=145 unit=km/h
